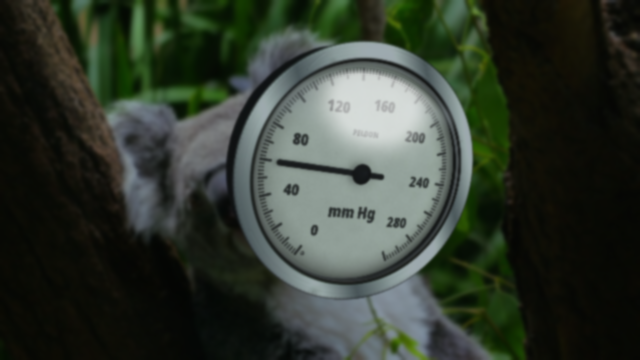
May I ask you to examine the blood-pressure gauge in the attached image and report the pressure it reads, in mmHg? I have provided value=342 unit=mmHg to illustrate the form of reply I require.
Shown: value=60 unit=mmHg
